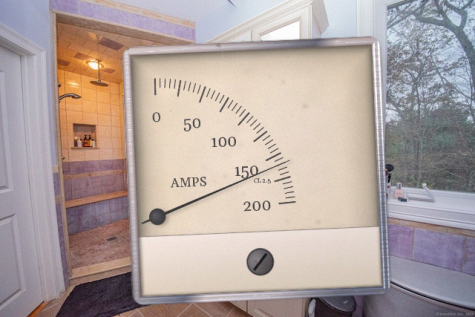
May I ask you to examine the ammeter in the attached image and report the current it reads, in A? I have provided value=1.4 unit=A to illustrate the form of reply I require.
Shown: value=160 unit=A
